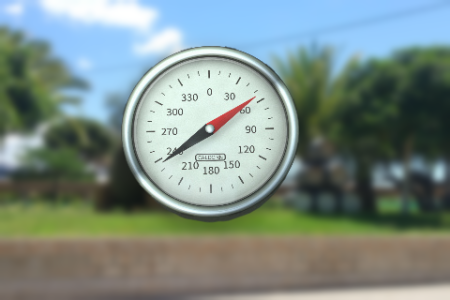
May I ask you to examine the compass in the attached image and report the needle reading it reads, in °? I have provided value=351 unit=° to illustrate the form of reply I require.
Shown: value=55 unit=°
